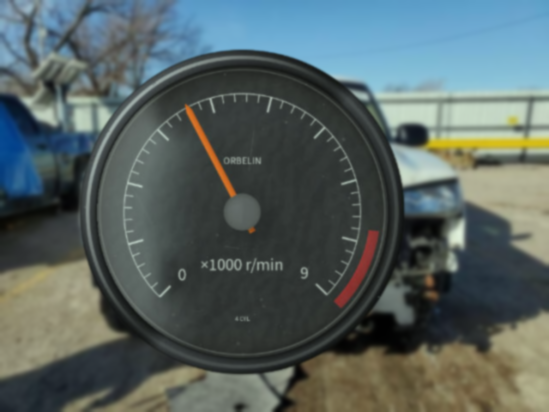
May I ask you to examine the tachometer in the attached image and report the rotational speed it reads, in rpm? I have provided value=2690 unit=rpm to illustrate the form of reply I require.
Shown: value=3600 unit=rpm
